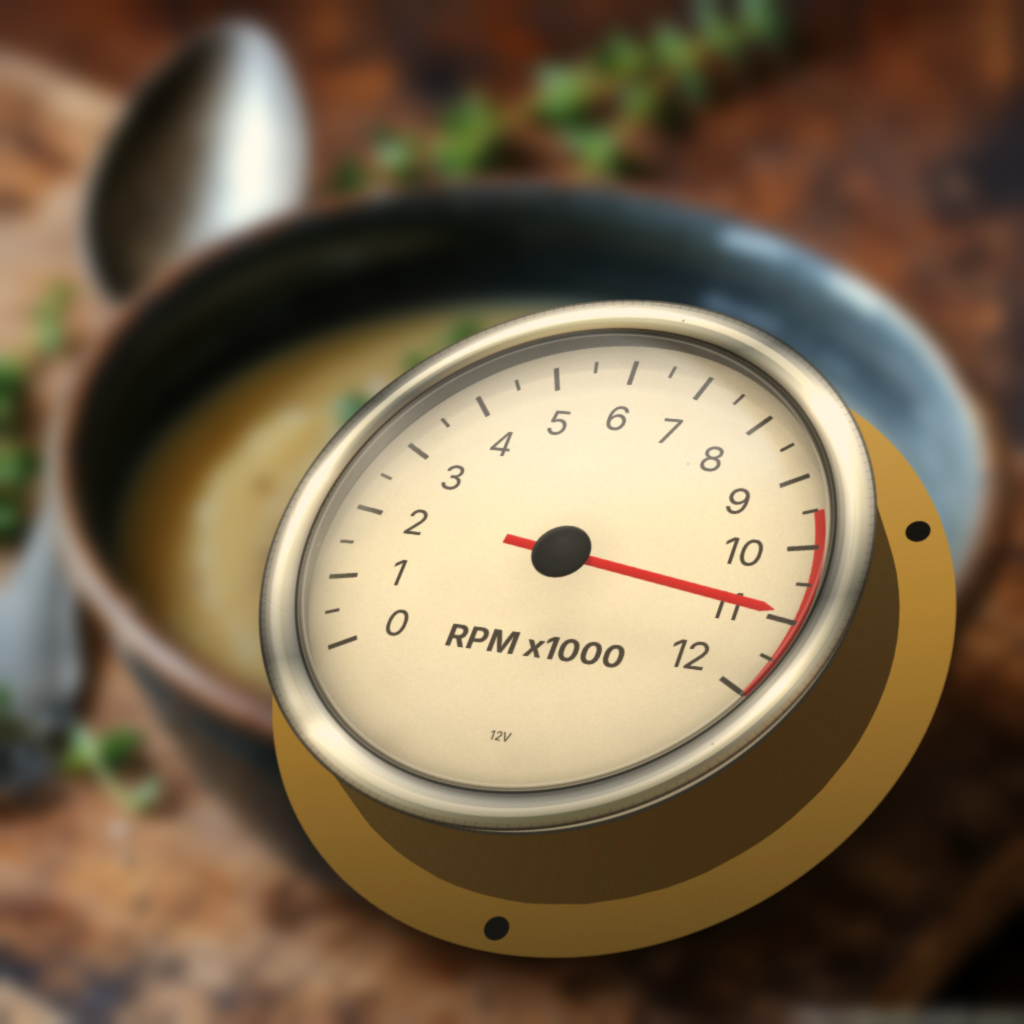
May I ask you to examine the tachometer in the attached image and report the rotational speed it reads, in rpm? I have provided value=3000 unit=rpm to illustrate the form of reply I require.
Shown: value=11000 unit=rpm
